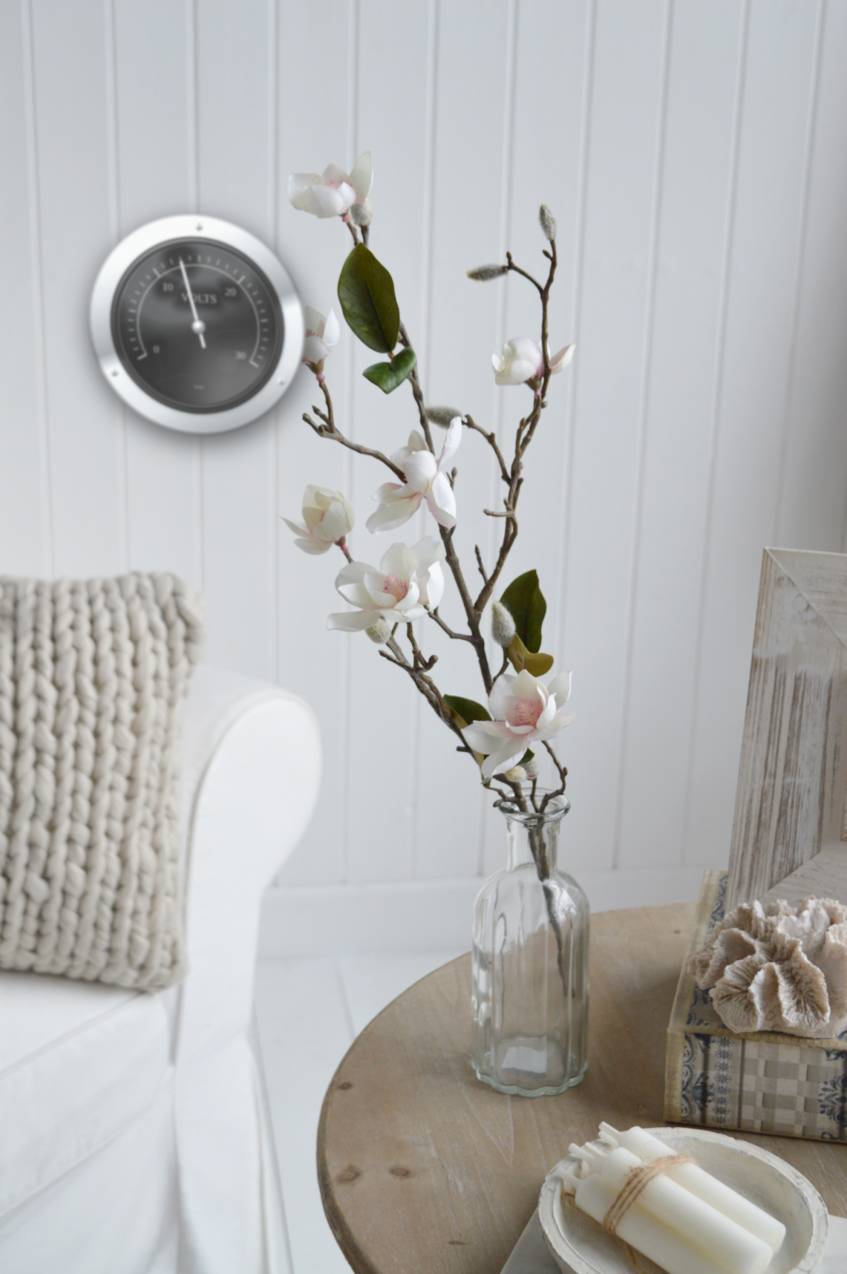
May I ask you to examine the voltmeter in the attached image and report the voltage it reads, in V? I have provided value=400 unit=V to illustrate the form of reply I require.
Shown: value=13 unit=V
